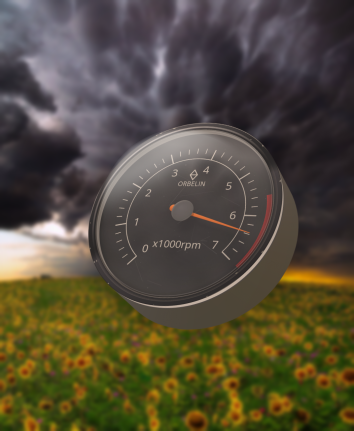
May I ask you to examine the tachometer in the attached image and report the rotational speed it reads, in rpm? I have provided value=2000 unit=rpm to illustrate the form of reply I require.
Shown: value=6400 unit=rpm
